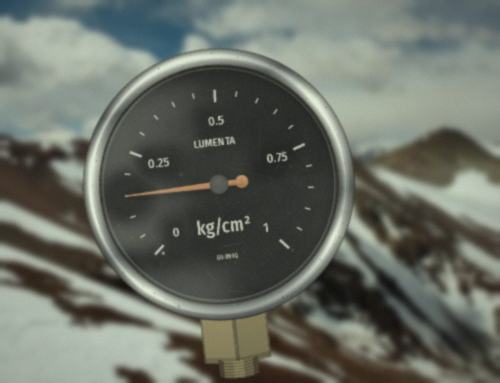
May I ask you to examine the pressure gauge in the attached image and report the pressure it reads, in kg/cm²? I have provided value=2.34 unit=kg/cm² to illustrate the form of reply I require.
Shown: value=0.15 unit=kg/cm²
